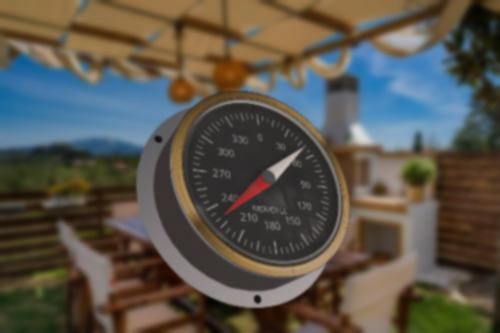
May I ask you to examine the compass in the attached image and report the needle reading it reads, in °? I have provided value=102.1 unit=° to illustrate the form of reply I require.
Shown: value=230 unit=°
